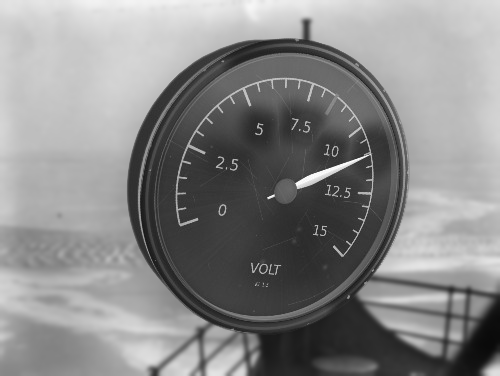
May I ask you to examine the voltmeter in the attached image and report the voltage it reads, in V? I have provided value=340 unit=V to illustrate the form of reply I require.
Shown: value=11 unit=V
